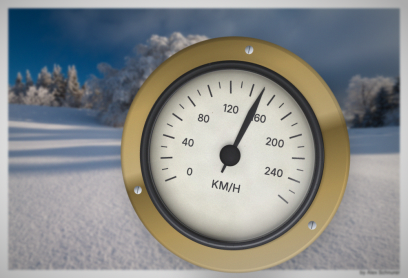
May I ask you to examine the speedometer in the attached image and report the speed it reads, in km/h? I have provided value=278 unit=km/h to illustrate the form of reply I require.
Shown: value=150 unit=km/h
